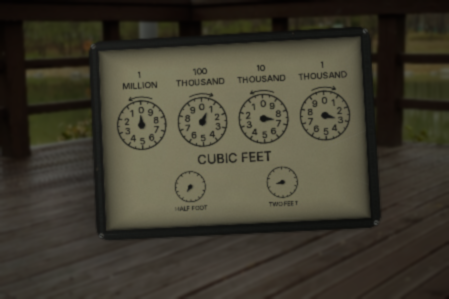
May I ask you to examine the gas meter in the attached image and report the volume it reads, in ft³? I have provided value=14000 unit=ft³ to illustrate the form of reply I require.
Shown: value=7300 unit=ft³
